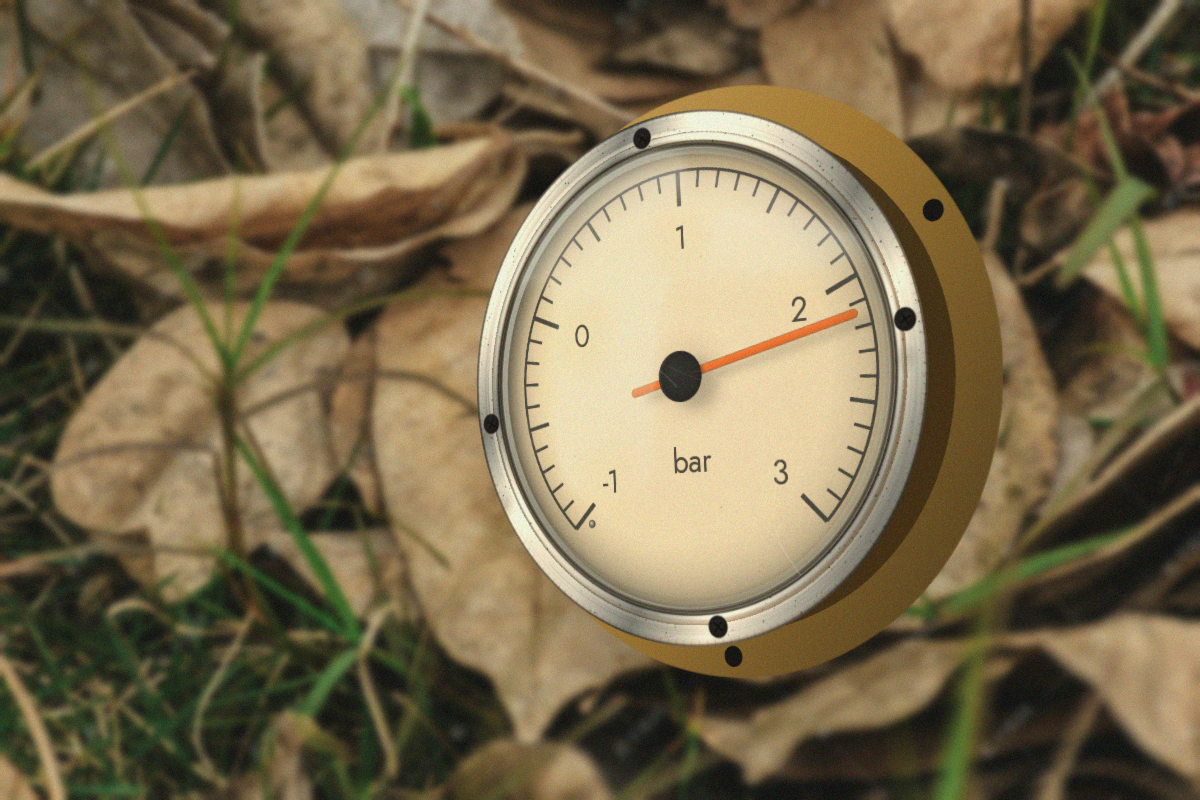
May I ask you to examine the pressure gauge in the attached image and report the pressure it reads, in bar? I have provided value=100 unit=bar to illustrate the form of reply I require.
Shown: value=2.15 unit=bar
